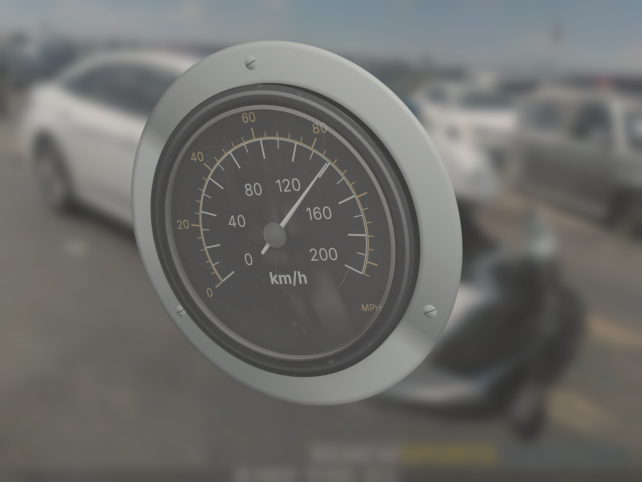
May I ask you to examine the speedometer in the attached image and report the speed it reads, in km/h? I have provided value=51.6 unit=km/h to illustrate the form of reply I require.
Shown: value=140 unit=km/h
